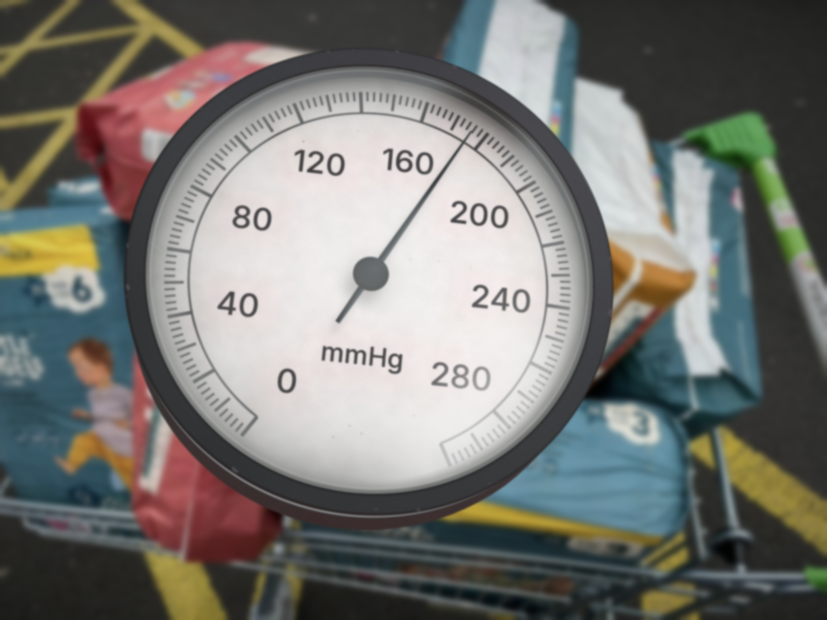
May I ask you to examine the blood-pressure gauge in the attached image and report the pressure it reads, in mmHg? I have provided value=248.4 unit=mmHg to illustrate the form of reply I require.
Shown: value=176 unit=mmHg
